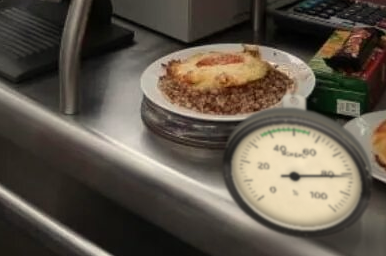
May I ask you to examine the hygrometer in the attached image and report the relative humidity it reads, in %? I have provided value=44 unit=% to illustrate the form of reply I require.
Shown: value=80 unit=%
